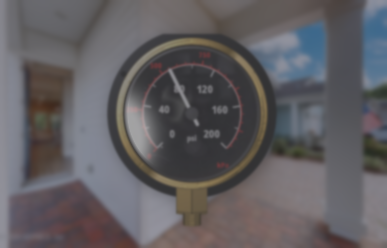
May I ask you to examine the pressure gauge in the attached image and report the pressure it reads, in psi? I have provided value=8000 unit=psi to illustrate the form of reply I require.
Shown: value=80 unit=psi
